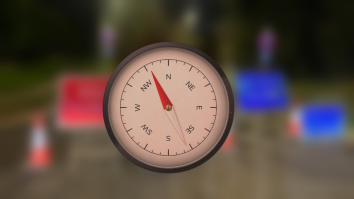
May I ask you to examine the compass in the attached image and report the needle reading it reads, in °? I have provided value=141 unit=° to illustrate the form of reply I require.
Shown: value=335 unit=°
